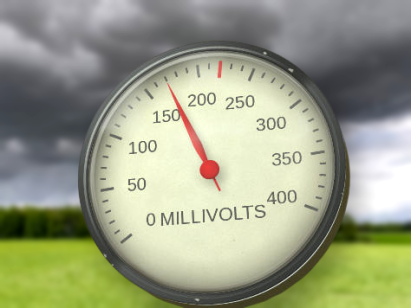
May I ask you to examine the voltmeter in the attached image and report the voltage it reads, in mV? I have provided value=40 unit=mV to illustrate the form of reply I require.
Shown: value=170 unit=mV
